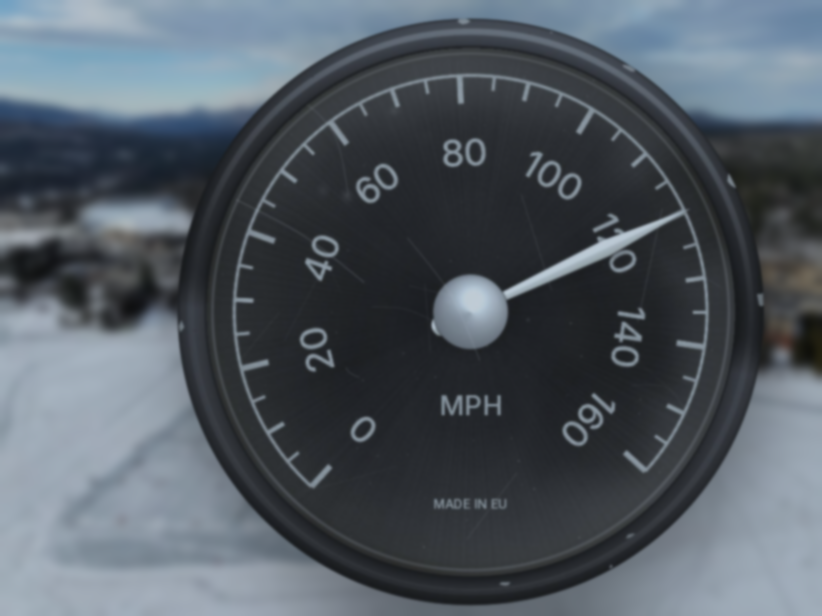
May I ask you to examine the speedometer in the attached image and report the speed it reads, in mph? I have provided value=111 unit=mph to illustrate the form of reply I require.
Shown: value=120 unit=mph
